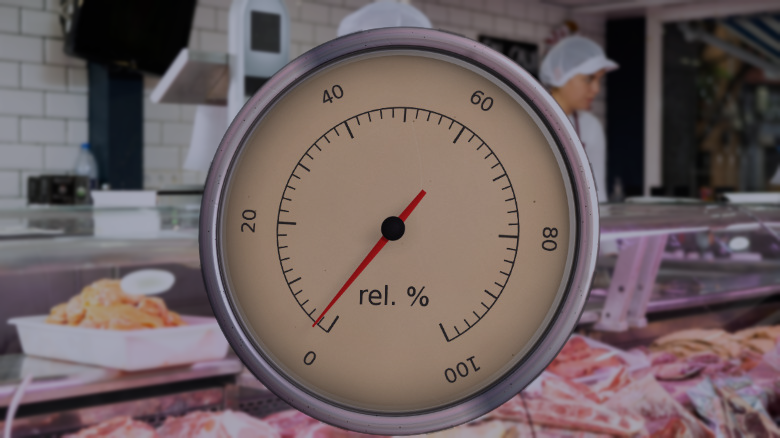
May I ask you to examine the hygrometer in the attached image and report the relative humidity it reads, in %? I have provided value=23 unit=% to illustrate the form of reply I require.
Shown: value=2 unit=%
